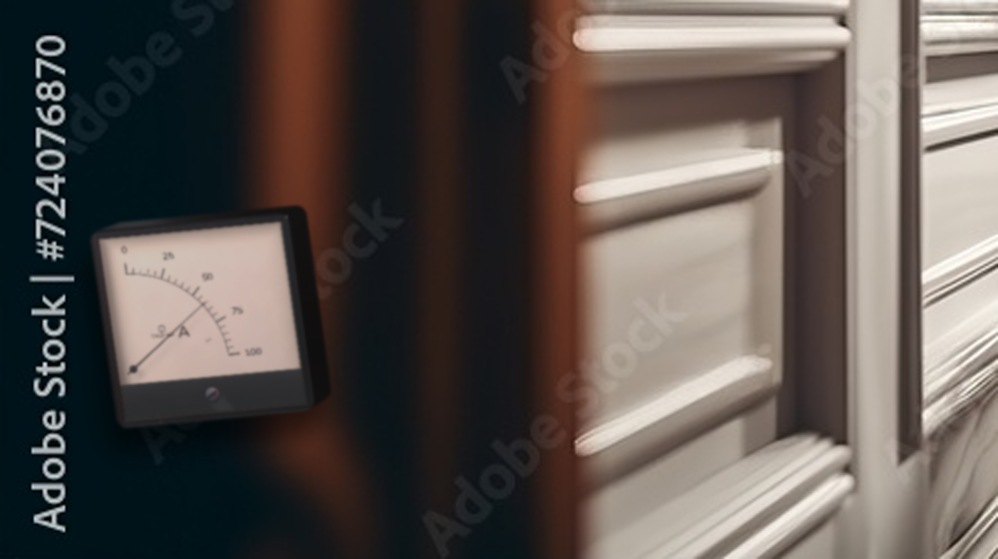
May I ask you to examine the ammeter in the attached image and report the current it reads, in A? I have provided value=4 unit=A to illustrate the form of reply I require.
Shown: value=60 unit=A
